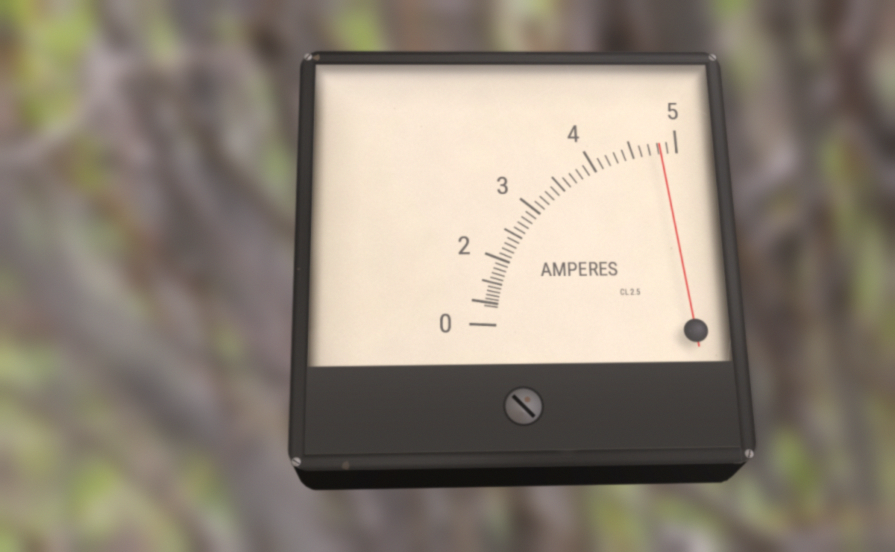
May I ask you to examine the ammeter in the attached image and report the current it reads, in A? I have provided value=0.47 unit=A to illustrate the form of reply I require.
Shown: value=4.8 unit=A
